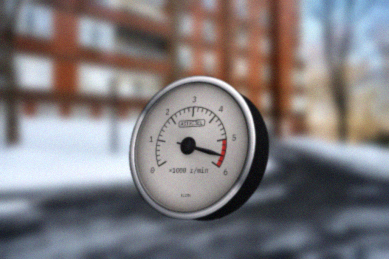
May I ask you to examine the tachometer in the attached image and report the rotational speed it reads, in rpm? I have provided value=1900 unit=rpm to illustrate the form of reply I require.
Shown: value=5600 unit=rpm
